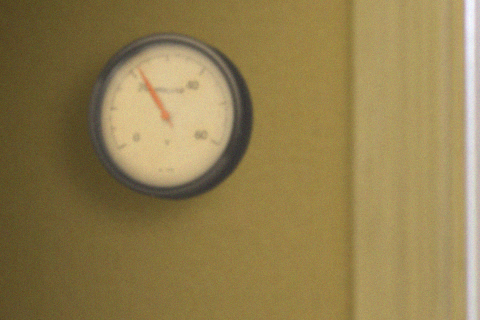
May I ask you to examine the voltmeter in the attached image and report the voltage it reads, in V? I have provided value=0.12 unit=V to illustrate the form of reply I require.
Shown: value=22.5 unit=V
